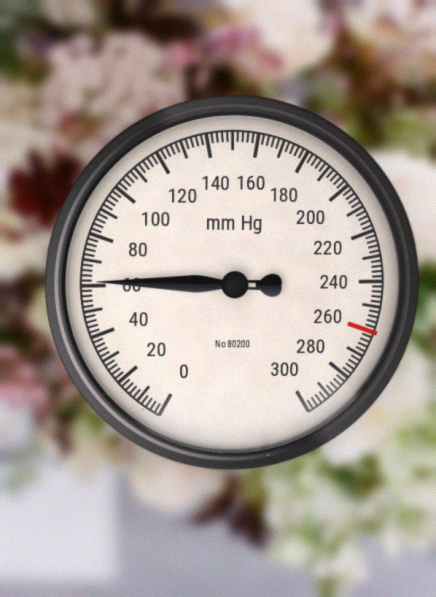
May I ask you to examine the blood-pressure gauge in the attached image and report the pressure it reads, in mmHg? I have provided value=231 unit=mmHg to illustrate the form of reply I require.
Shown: value=62 unit=mmHg
